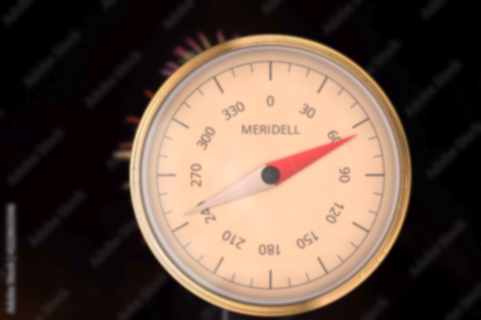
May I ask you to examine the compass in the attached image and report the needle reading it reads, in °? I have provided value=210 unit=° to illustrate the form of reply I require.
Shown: value=65 unit=°
